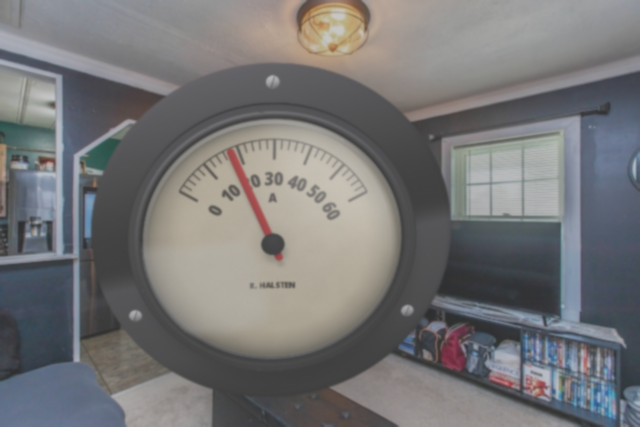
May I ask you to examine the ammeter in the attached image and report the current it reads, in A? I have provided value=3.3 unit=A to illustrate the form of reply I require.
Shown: value=18 unit=A
